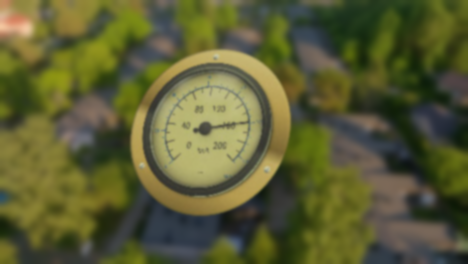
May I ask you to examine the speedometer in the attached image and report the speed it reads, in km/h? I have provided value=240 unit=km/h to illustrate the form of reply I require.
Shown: value=160 unit=km/h
